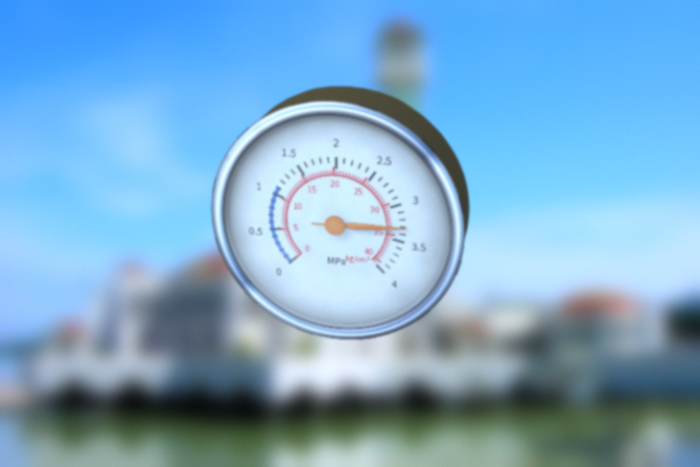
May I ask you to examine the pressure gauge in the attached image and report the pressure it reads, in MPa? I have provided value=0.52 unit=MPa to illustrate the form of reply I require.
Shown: value=3.3 unit=MPa
